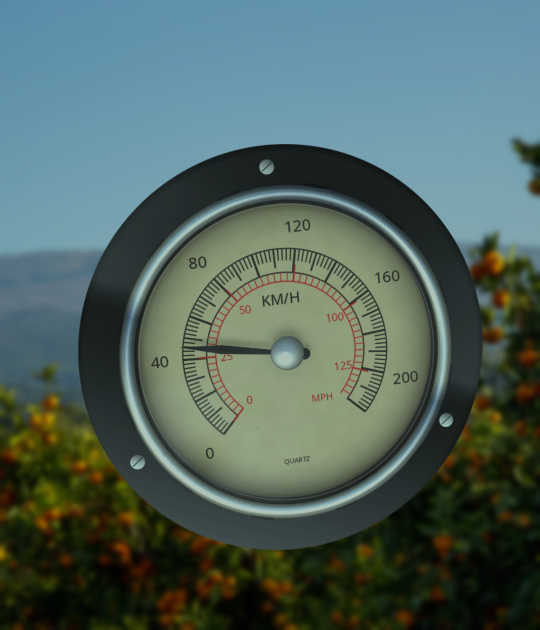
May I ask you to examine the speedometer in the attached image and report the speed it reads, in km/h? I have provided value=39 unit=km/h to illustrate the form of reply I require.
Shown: value=46 unit=km/h
